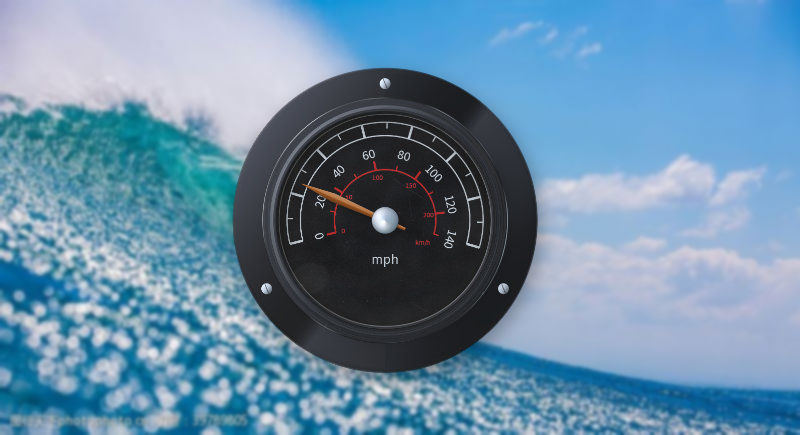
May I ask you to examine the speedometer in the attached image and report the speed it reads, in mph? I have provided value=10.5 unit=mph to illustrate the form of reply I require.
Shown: value=25 unit=mph
